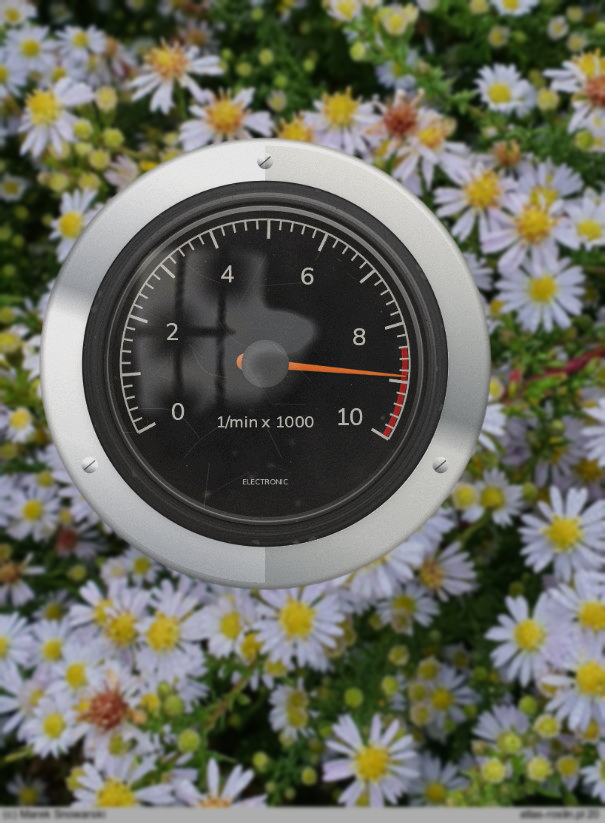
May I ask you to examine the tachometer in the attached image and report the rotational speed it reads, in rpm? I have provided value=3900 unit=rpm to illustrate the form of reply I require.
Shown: value=8900 unit=rpm
